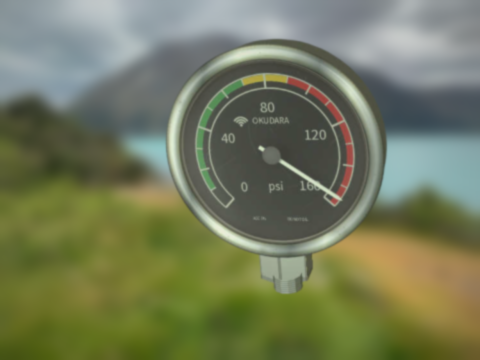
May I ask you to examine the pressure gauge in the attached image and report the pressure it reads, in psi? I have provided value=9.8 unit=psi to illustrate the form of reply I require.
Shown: value=155 unit=psi
